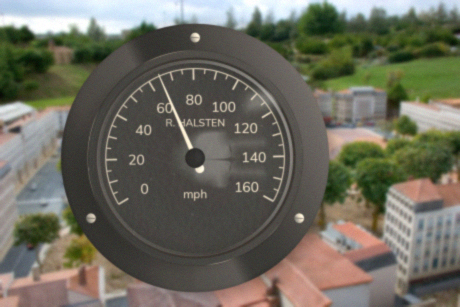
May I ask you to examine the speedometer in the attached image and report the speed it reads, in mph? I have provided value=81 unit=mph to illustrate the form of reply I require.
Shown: value=65 unit=mph
